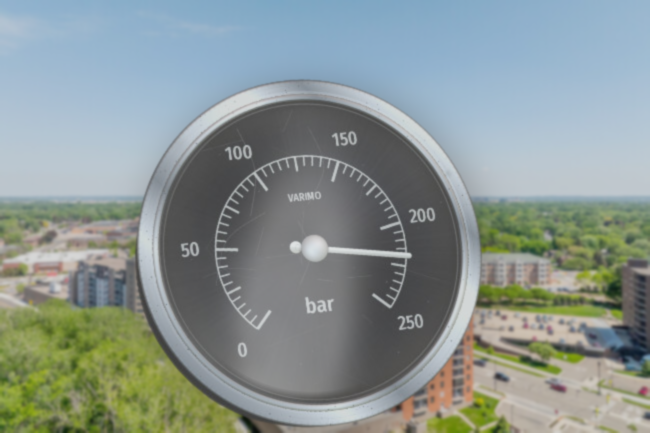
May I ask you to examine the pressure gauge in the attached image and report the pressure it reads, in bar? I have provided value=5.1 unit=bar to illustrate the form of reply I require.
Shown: value=220 unit=bar
